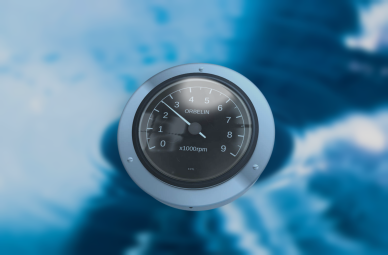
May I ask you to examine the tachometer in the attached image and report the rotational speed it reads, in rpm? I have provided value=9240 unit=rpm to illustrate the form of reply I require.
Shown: value=2500 unit=rpm
